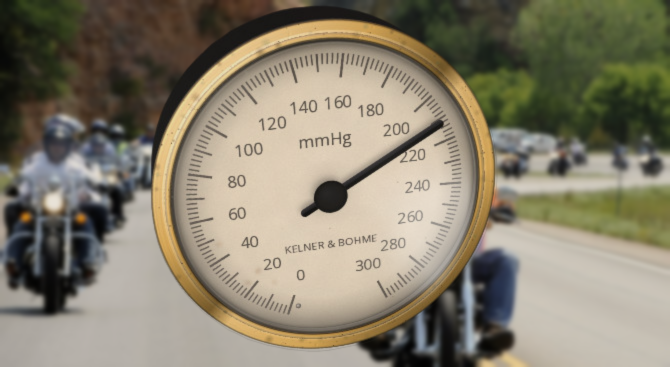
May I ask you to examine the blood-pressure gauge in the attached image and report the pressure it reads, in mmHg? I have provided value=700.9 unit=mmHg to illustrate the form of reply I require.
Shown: value=210 unit=mmHg
